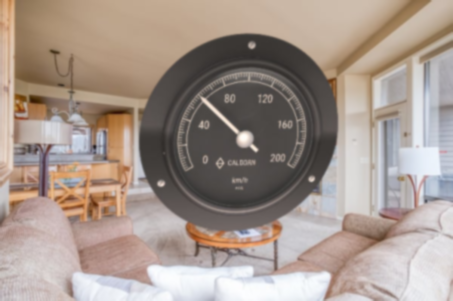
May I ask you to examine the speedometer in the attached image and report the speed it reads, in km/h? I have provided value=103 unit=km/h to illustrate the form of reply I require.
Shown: value=60 unit=km/h
